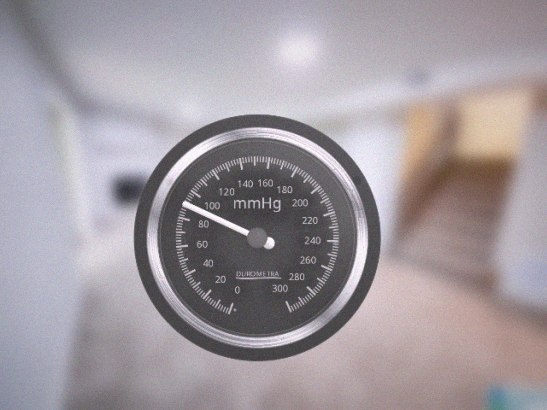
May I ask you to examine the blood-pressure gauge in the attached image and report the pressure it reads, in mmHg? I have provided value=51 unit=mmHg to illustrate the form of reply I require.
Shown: value=90 unit=mmHg
